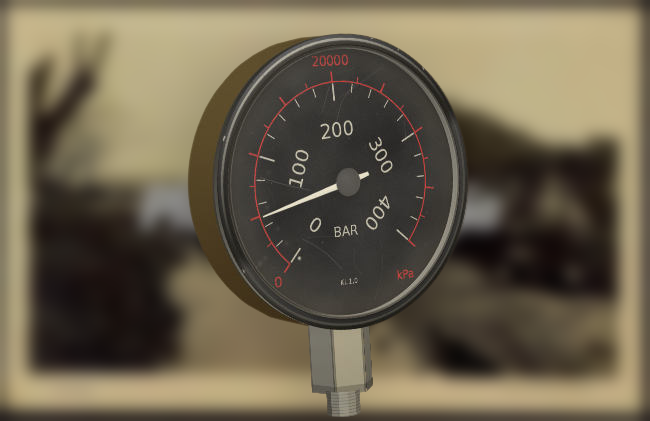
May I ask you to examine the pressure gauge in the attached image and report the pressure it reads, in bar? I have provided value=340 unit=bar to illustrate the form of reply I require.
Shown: value=50 unit=bar
